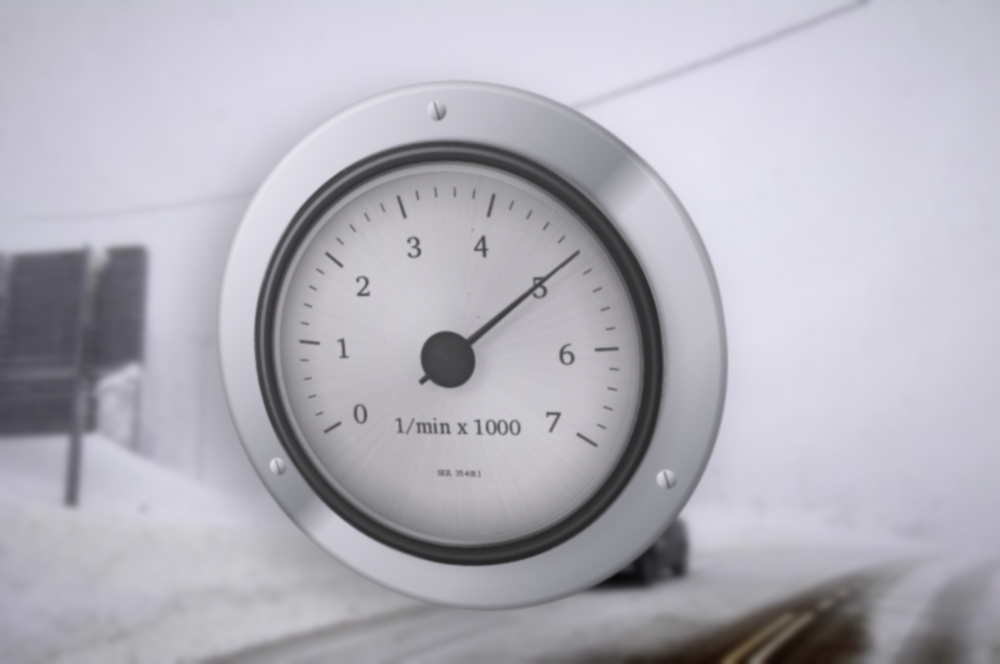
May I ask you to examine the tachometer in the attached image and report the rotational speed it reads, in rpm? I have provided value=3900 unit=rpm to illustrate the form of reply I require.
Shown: value=5000 unit=rpm
